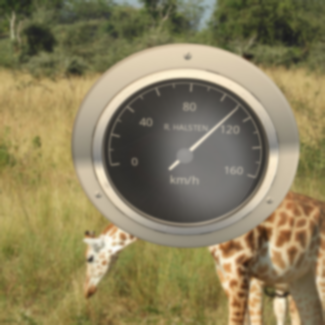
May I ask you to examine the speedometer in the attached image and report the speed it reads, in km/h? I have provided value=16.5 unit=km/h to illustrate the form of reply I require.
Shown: value=110 unit=km/h
